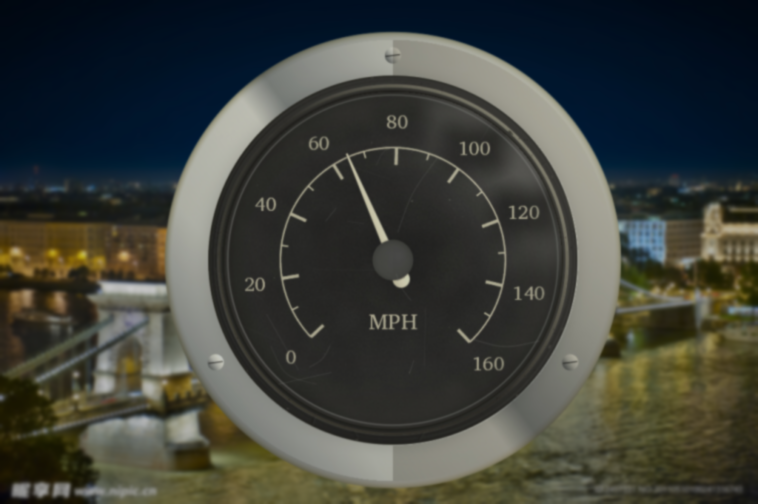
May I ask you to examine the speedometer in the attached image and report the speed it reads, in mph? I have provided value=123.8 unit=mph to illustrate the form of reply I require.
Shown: value=65 unit=mph
